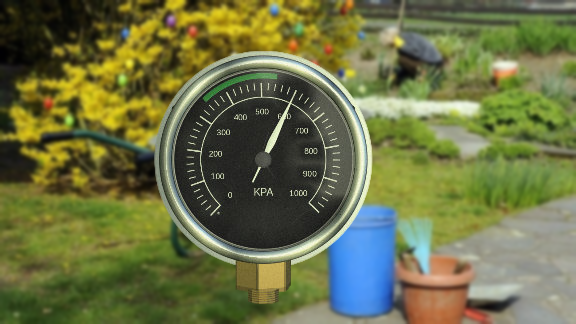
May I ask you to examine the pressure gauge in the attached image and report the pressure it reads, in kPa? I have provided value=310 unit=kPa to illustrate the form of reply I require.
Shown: value=600 unit=kPa
